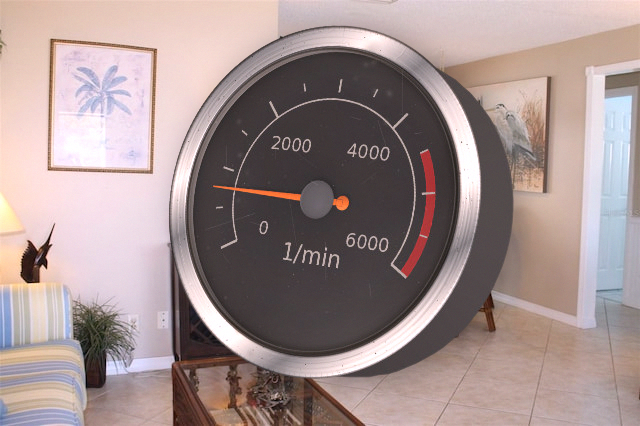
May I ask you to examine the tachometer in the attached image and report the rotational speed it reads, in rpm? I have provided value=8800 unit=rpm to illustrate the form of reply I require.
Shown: value=750 unit=rpm
